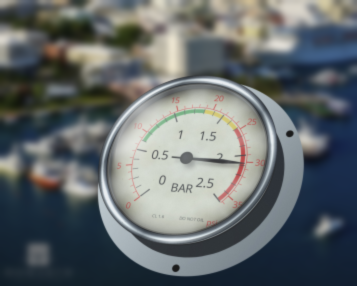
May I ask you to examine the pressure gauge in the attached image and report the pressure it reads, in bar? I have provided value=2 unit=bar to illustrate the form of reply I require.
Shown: value=2.1 unit=bar
